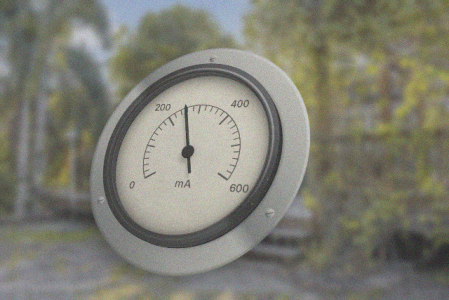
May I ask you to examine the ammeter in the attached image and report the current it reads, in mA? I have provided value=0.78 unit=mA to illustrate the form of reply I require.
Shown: value=260 unit=mA
